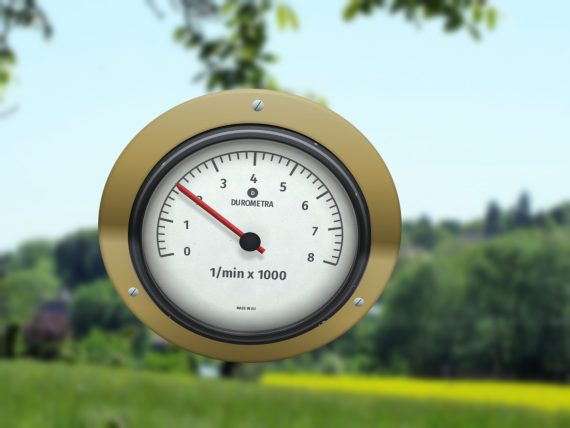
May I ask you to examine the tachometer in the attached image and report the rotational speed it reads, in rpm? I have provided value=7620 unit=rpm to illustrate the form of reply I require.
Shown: value=2000 unit=rpm
